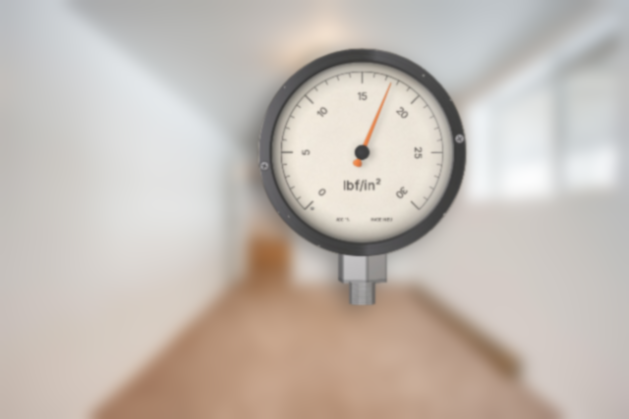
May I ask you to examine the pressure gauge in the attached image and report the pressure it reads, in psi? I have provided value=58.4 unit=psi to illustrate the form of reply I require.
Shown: value=17.5 unit=psi
